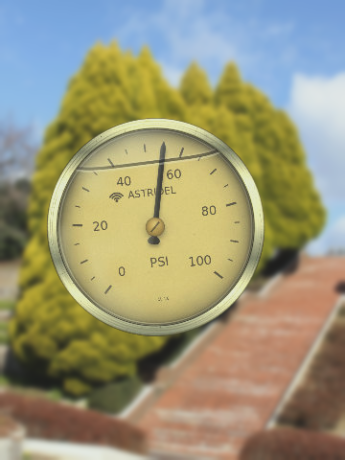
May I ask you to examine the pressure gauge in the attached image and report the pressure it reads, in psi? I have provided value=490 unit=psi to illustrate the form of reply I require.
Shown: value=55 unit=psi
